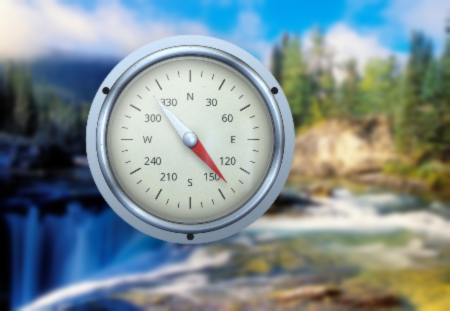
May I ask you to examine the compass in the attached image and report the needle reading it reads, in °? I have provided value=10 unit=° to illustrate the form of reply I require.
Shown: value=140 unit=°
